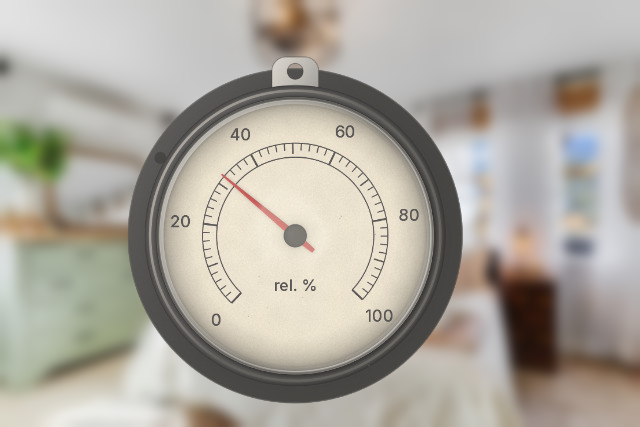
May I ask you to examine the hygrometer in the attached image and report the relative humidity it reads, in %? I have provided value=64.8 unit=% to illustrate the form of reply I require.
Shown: value=32 unit=%
